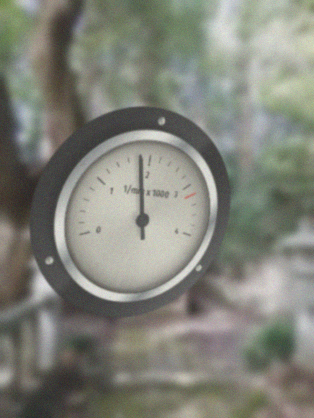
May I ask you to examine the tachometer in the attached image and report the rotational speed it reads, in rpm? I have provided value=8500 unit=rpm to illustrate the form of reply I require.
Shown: value=1800 unit=rpm
